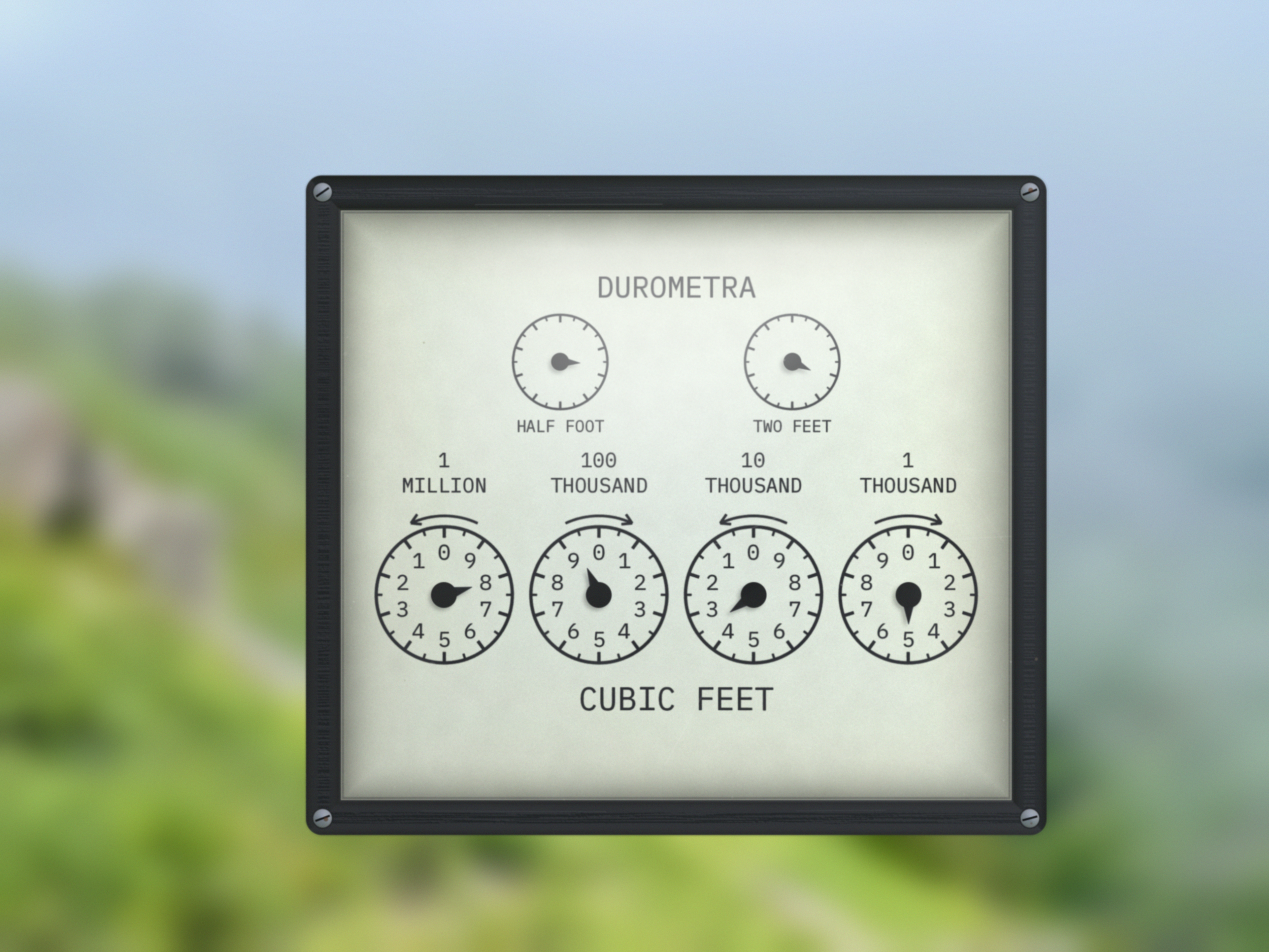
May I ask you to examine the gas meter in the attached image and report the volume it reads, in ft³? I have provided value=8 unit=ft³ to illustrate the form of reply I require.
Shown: value=793500 unit=ft³
